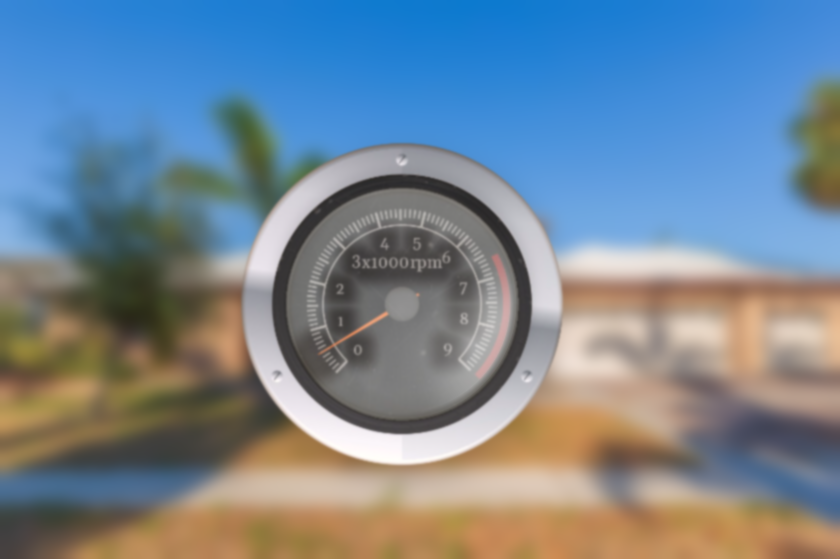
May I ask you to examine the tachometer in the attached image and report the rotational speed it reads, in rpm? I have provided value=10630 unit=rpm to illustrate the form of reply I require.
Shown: value=500 unit=rpm
